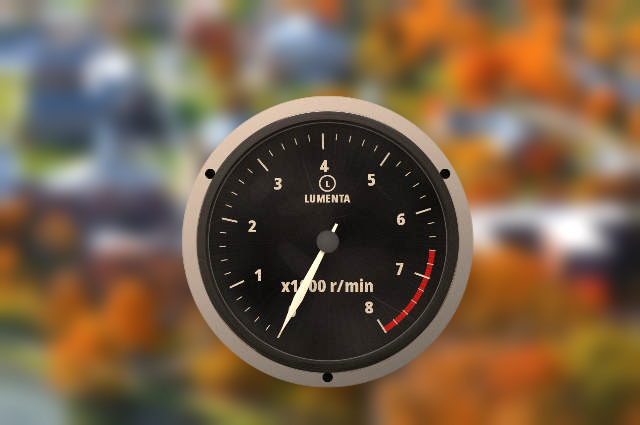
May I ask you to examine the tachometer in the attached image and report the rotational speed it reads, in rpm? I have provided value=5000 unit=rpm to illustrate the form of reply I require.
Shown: value=0 unit=rpm
